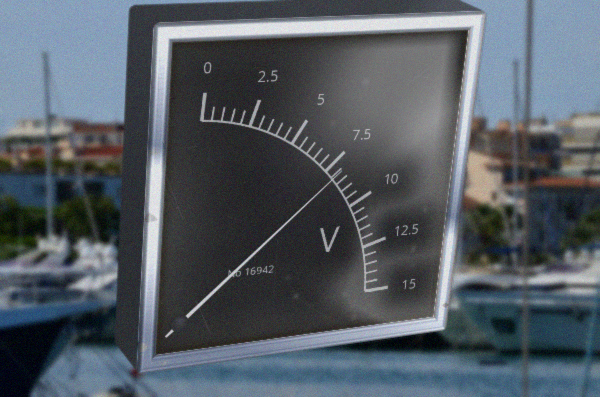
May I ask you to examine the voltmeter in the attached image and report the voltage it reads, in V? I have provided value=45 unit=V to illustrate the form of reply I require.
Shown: value=8 unit=V
